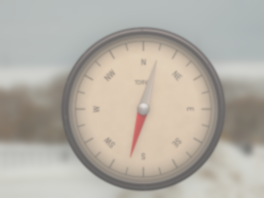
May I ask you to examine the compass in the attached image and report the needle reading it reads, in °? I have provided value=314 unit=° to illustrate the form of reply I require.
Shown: value=195 unit=°
